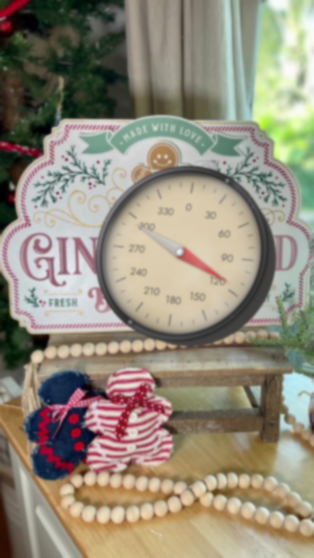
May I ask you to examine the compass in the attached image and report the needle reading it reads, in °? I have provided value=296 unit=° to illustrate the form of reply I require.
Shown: value=115 unit=°
